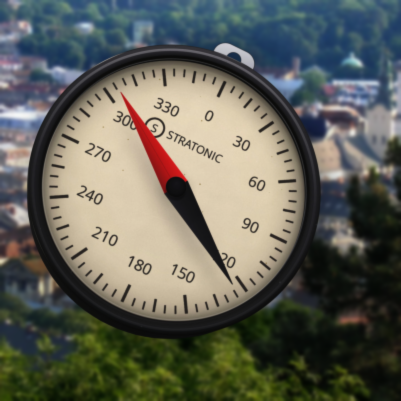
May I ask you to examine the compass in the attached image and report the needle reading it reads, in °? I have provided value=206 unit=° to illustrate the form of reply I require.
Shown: value=305 unit=°
